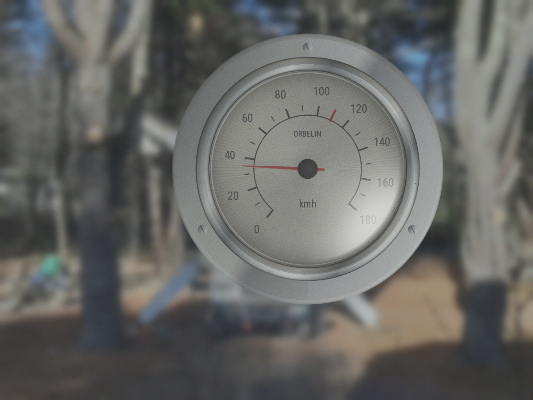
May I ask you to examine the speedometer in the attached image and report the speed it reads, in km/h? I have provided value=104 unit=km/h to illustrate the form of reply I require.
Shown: value=35 unit=km/h
